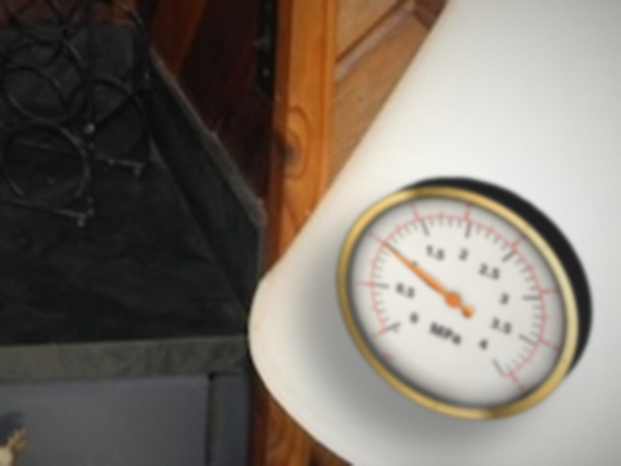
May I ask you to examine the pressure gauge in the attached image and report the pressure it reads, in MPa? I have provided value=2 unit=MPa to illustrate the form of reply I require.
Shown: value=1 unit=MPa
